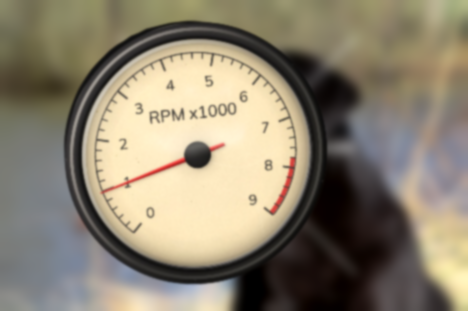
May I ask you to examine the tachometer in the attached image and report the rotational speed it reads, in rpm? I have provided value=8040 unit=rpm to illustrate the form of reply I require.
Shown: value=1000 unit=rpm
